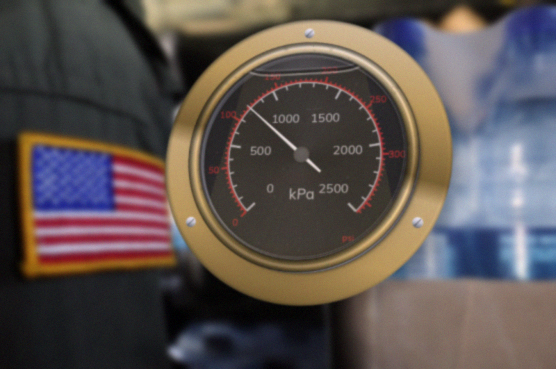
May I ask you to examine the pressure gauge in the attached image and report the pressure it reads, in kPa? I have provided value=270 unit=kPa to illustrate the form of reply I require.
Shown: value=800 unit=kPa
